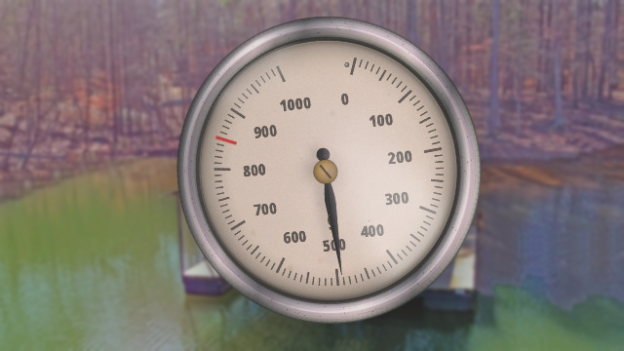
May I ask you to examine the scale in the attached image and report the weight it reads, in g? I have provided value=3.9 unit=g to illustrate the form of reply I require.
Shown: value=490 unit=g
